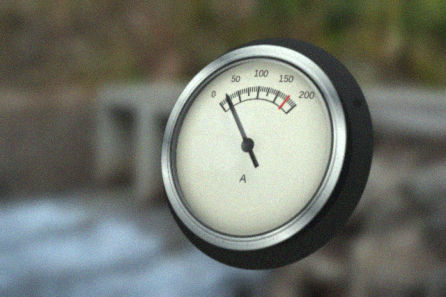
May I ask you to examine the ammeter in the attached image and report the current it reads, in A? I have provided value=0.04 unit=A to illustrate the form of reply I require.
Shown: value=25 unit=A
